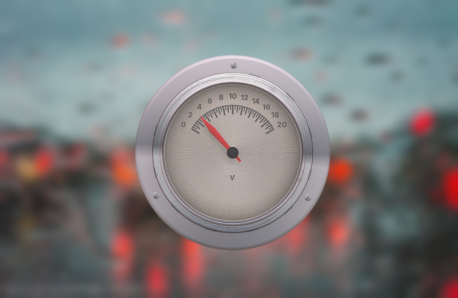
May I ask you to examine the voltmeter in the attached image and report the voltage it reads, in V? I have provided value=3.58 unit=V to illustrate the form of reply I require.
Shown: value=3 unit=V
